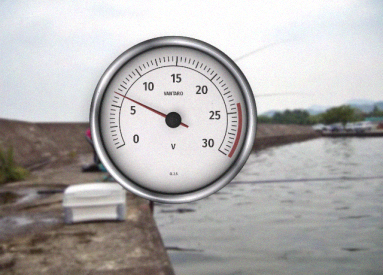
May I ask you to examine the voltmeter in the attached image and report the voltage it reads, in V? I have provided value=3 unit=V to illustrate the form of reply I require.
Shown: value=6.5 unit=V
